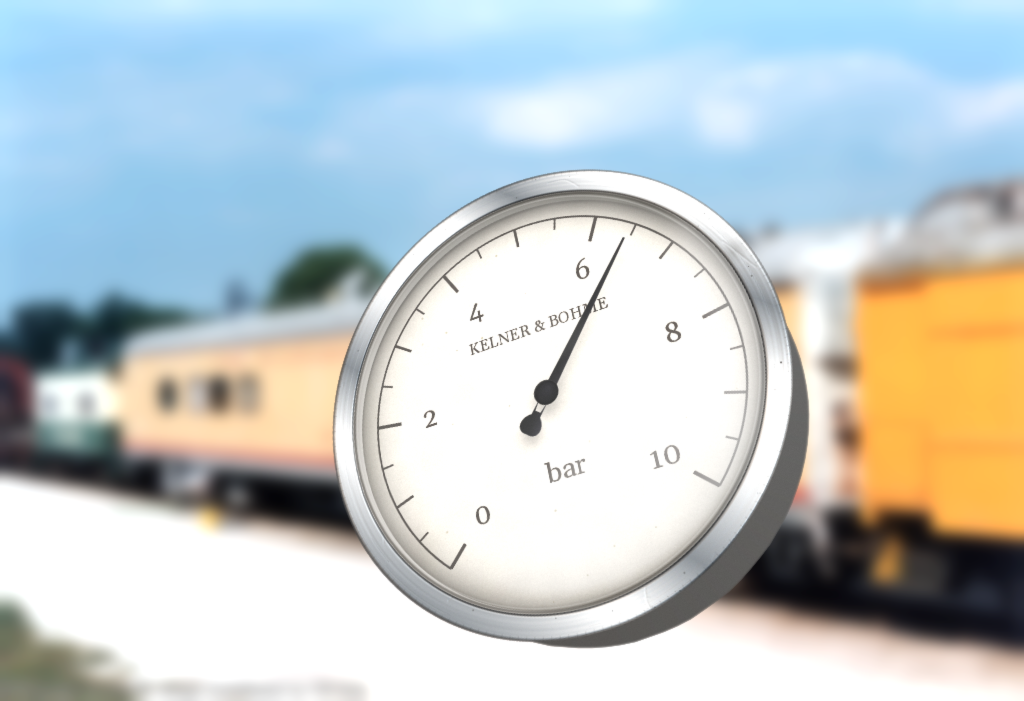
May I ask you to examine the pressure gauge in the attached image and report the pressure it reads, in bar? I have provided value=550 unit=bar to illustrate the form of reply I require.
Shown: value=6.5 unit=bar
